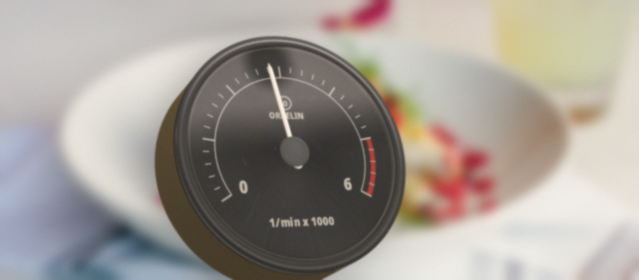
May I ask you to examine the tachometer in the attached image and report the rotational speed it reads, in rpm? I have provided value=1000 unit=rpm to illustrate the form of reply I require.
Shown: value=2800 unit=rpm
